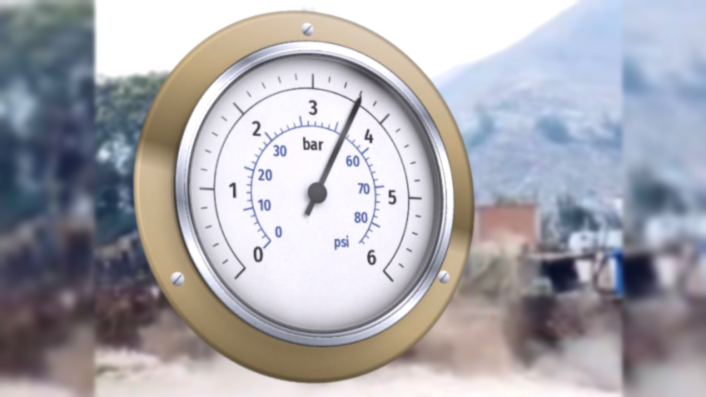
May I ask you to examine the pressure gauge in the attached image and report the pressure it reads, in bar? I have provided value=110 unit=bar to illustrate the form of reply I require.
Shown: value=3.6 unit=bar
